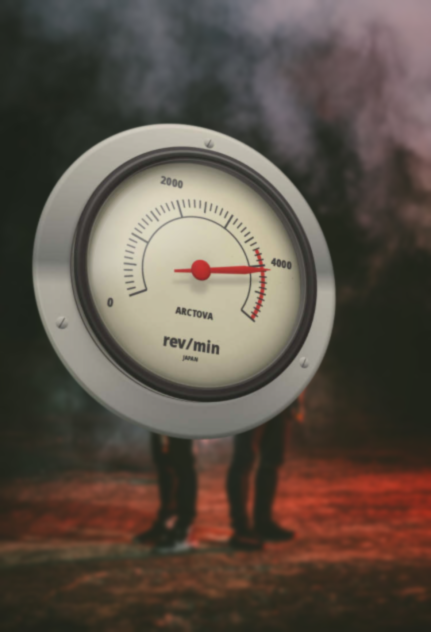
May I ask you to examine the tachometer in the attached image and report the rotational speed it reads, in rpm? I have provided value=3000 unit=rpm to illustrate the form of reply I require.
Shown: value=4100 unit=rpm
